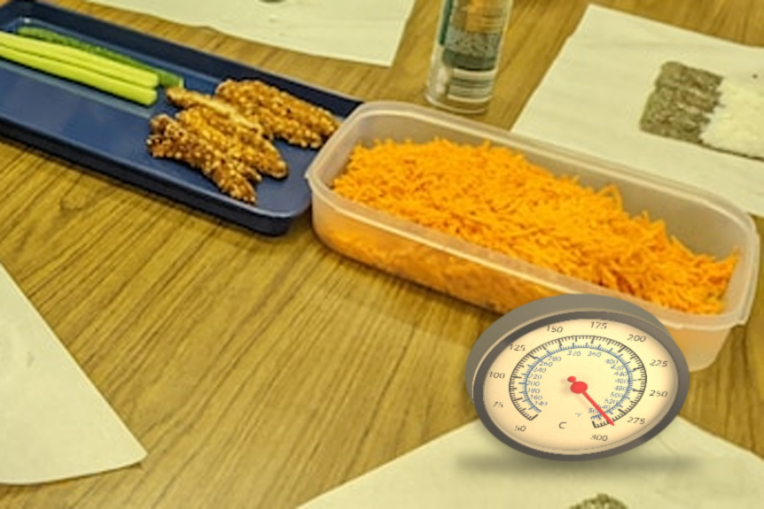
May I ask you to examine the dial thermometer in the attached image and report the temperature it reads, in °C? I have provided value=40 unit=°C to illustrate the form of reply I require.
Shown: value=287.5 unit=°C
